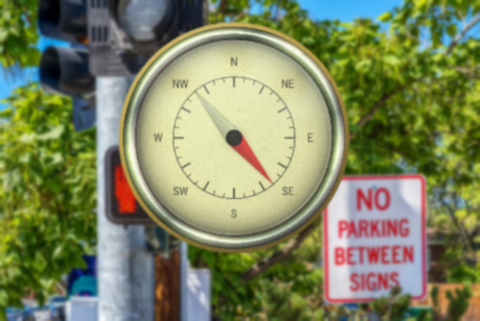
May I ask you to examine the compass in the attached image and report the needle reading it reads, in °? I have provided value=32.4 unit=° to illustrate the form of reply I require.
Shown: value=140 unit=°
